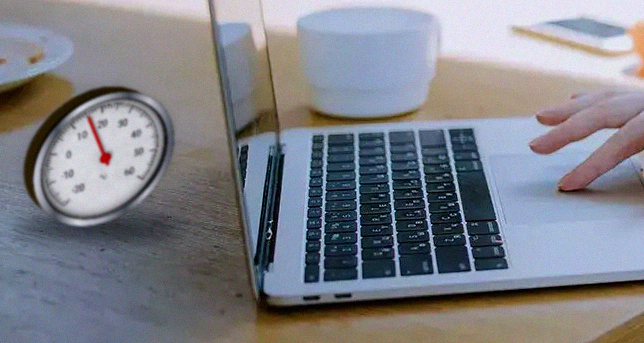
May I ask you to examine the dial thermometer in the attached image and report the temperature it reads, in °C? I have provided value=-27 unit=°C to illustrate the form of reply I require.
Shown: value=15 unit=°C
